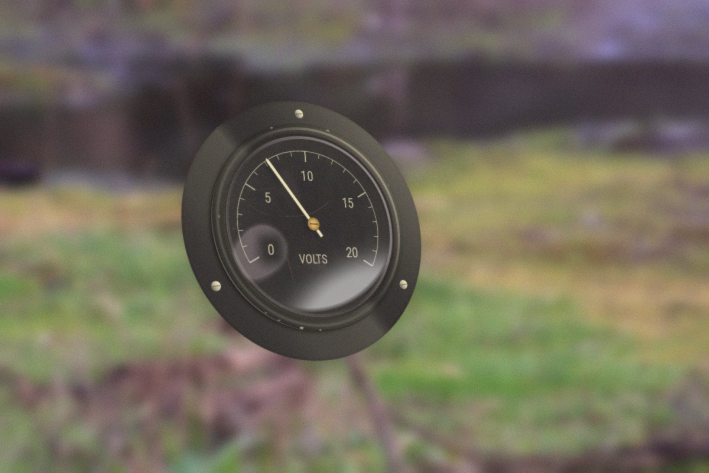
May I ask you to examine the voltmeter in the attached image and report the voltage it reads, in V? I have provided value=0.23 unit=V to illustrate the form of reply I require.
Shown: value=7 unit=V
